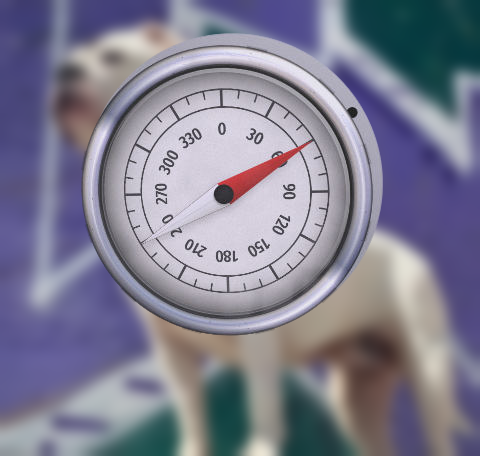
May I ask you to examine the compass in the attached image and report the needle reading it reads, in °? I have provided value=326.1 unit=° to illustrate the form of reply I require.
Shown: value=60 unit=°
